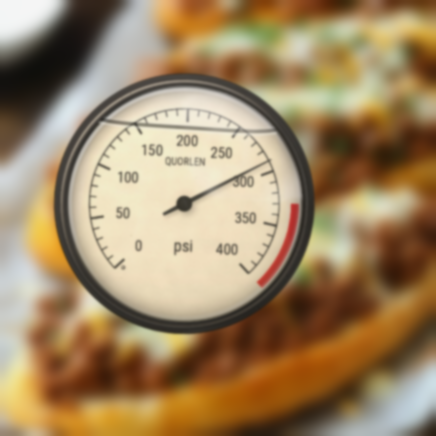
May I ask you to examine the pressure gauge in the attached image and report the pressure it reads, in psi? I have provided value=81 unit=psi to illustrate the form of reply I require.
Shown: value=290 unit=psi
